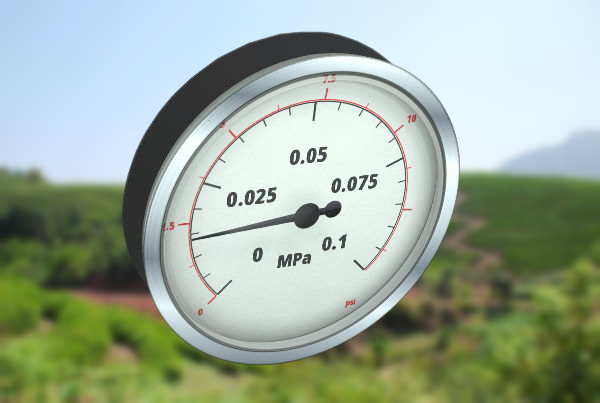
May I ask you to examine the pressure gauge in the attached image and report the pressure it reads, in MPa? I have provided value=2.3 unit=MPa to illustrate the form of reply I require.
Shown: value=0.015 unit=MPa
